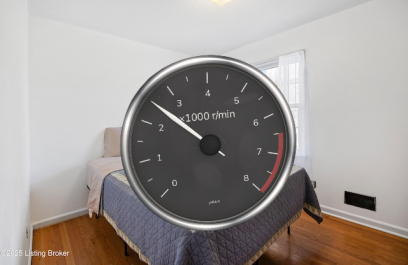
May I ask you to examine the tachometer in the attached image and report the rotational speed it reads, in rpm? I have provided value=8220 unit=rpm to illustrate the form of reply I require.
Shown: value=2500 unit=rpm
